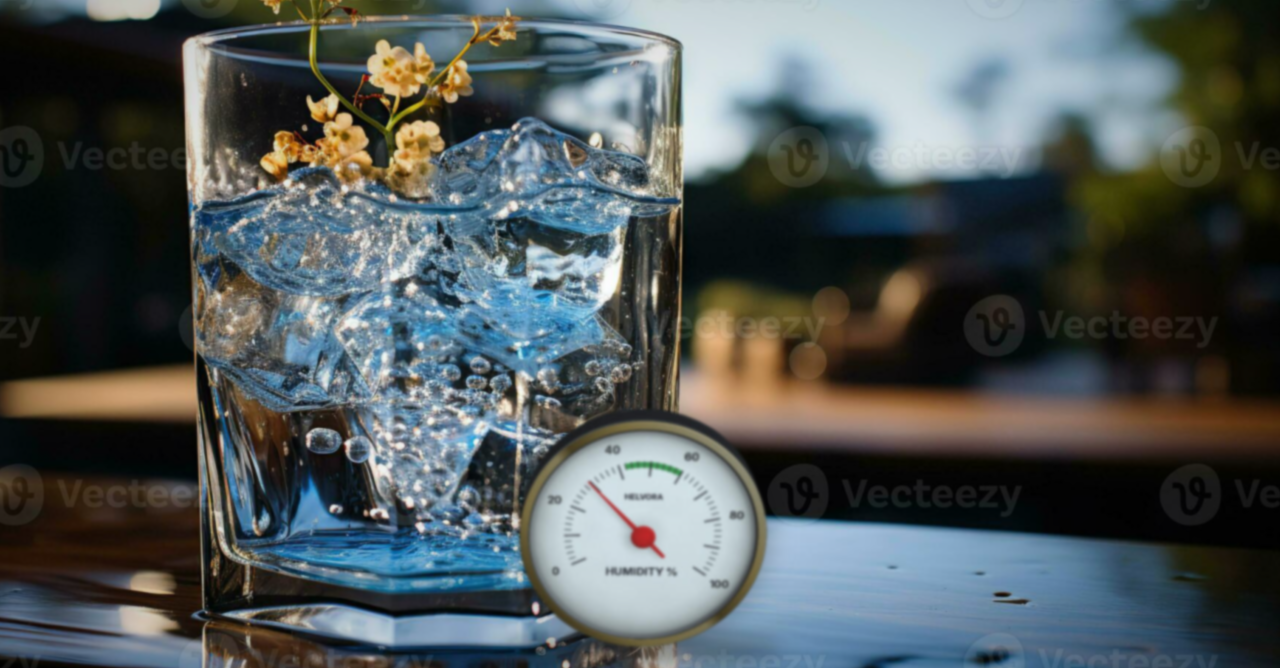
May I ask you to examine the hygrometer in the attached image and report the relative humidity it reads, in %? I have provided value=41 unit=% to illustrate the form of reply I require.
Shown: value=30 unit=%
